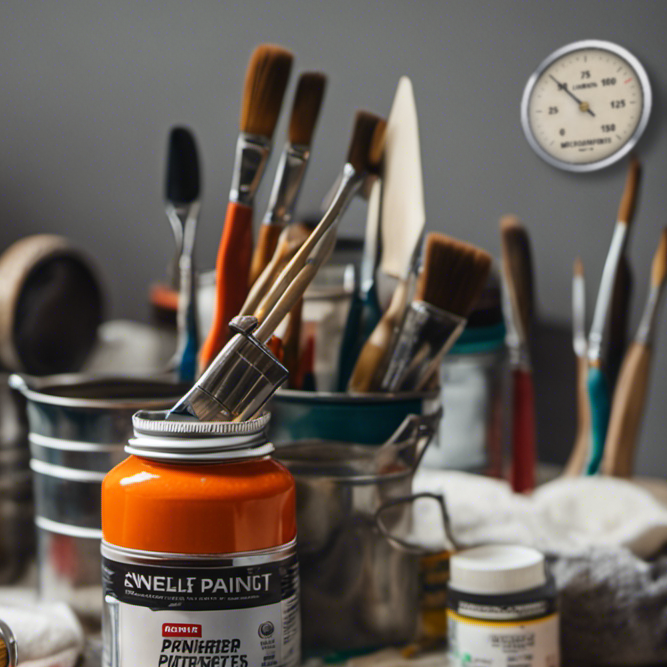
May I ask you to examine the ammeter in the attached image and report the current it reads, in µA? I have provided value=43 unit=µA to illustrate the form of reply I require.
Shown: value=50 unit=µA
